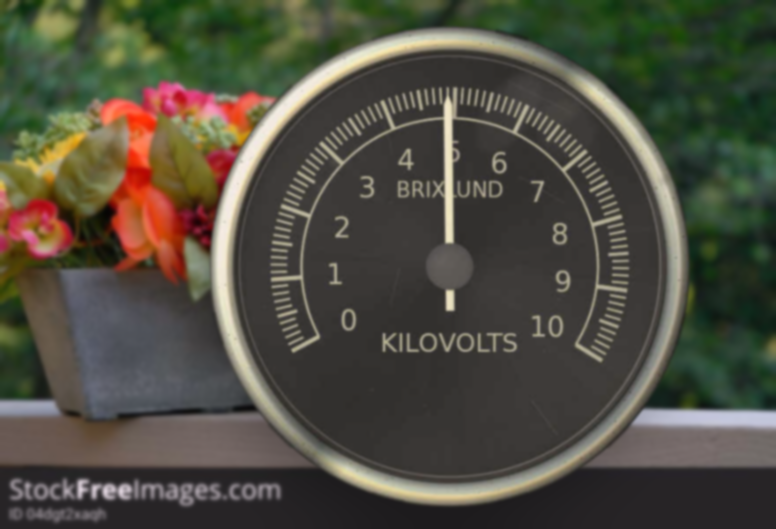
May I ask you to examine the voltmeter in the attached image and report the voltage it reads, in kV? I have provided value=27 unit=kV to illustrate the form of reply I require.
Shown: value=4.9 unit=kV
